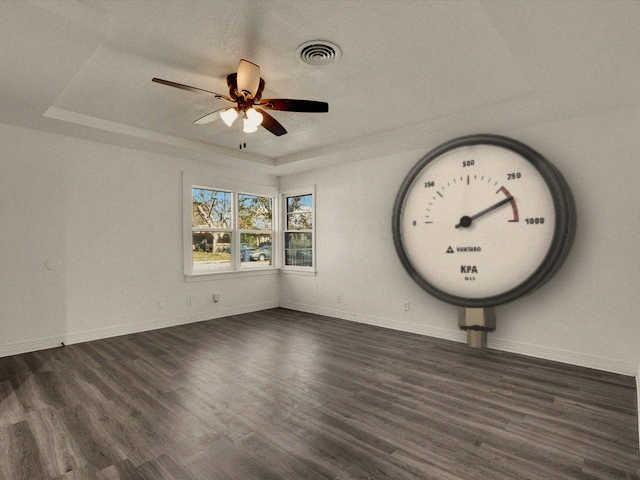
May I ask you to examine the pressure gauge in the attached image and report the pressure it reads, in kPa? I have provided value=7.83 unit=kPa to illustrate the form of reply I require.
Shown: value=850 unit=kPa
